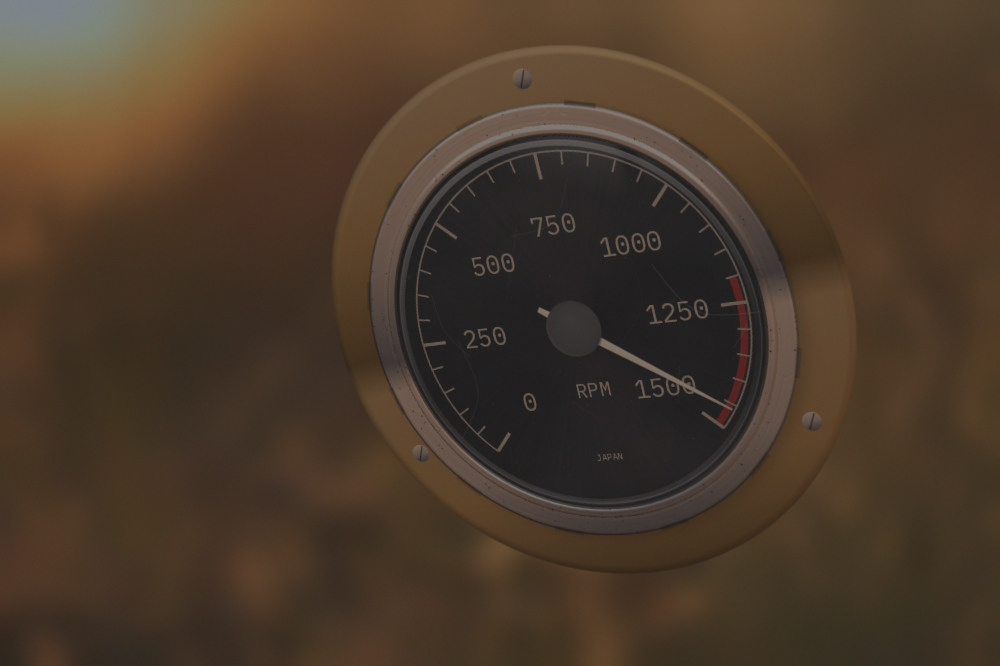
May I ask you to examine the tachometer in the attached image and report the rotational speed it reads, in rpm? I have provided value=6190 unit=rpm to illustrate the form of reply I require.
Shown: value=1450 unit=rpm
